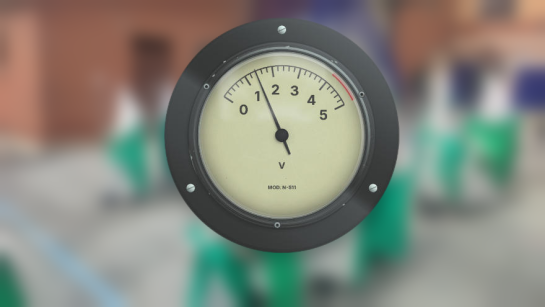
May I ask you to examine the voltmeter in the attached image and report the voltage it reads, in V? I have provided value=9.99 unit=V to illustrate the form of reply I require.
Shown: value=1.4 unit=V
